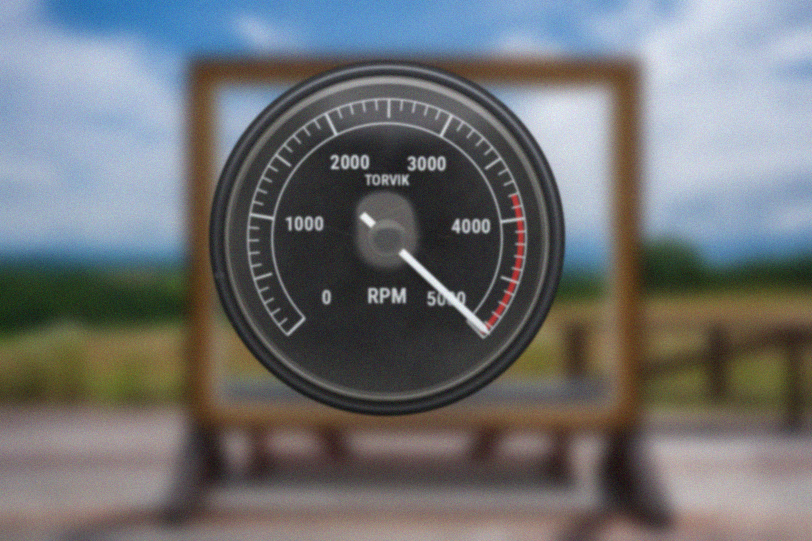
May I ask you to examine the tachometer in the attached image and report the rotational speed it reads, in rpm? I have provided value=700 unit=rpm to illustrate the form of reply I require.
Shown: value=4950 unit=rpm
